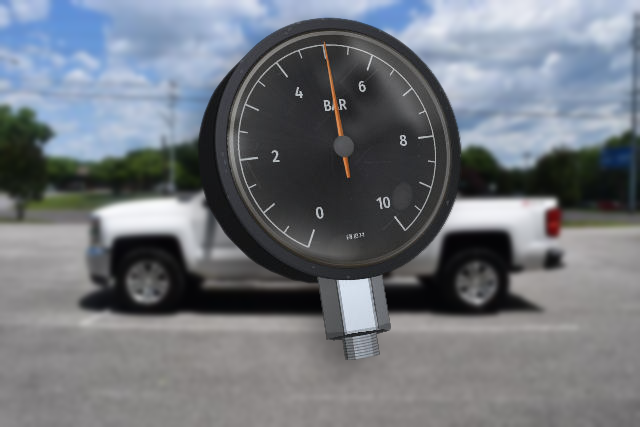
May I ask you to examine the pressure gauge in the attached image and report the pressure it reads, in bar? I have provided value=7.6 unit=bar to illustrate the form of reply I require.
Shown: value=5 unit=bar
